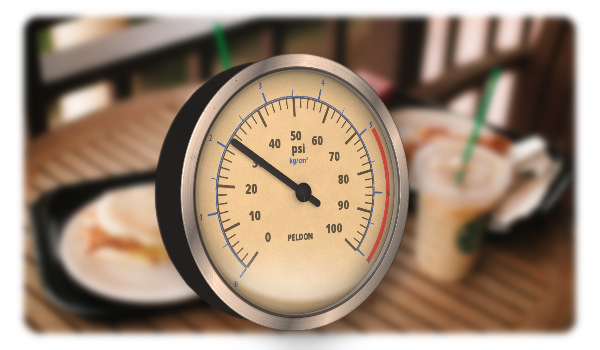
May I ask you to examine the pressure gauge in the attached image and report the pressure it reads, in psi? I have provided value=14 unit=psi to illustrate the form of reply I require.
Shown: value=30 unit=psi
